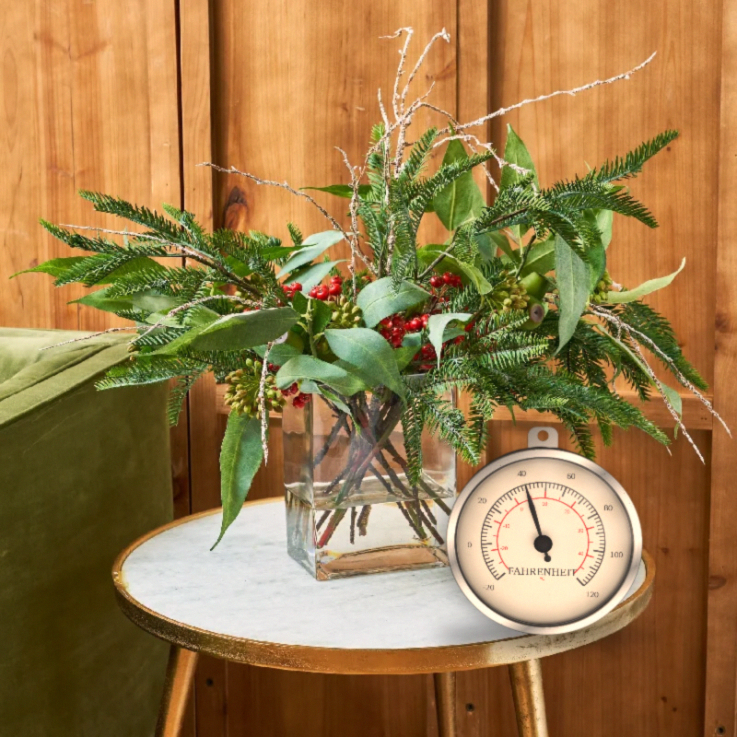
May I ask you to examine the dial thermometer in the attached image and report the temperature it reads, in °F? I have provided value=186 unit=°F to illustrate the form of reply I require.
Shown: value=40 unit=°F
